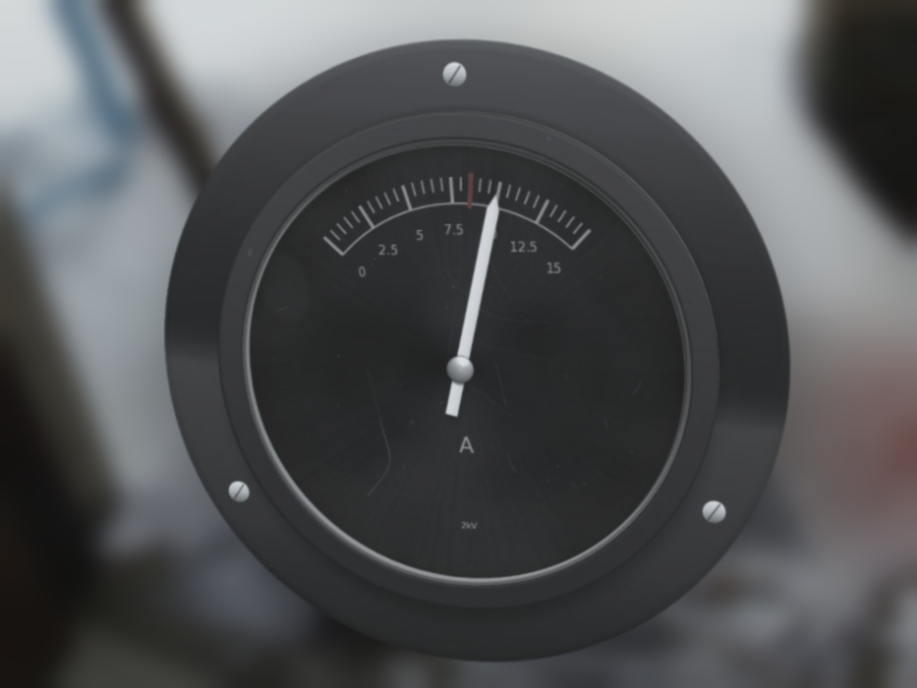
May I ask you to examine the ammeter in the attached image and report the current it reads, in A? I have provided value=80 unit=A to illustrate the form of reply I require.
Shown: value=10 unit=A
